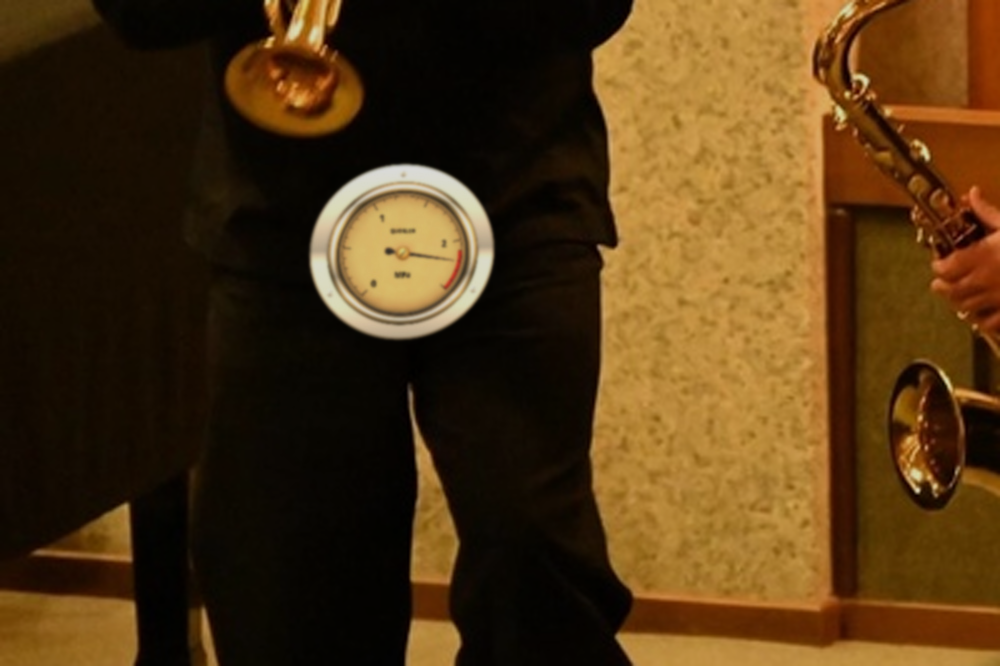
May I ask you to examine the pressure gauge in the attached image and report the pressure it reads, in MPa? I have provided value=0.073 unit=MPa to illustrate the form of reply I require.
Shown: value=2.2 unit=MPa
